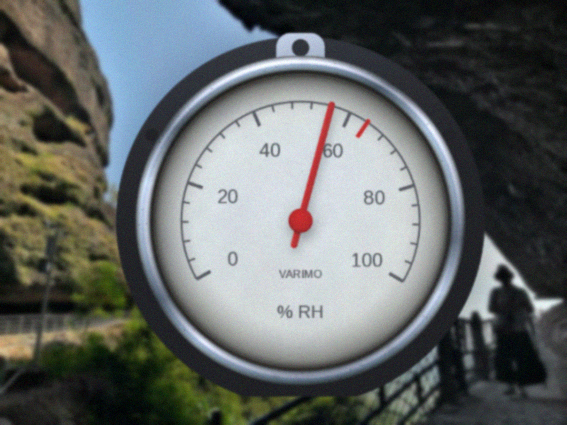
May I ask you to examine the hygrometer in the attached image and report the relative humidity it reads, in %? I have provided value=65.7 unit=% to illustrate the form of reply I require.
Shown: value=56 unit=%
